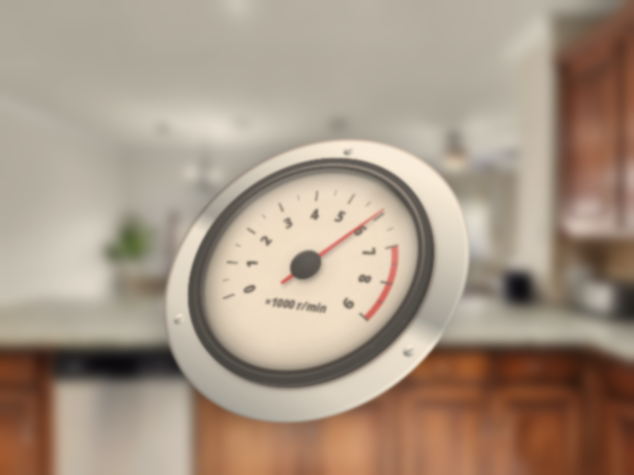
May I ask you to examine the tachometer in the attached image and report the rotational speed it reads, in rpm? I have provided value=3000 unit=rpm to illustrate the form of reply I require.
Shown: value=6000 unit=rpm
